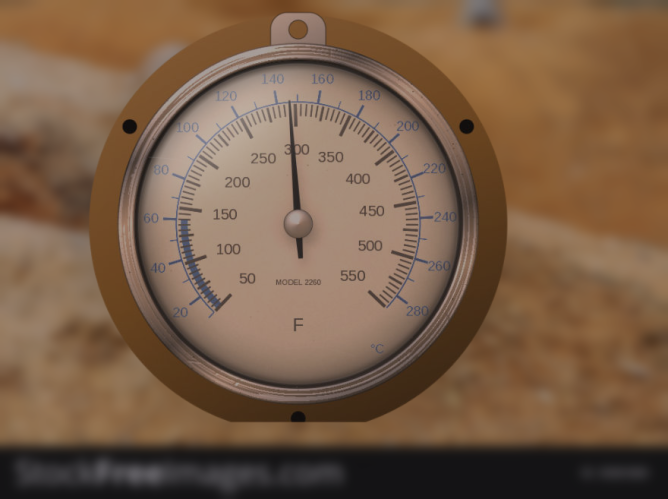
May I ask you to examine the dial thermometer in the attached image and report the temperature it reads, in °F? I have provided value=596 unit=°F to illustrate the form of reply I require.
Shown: value=295 unit=°F
